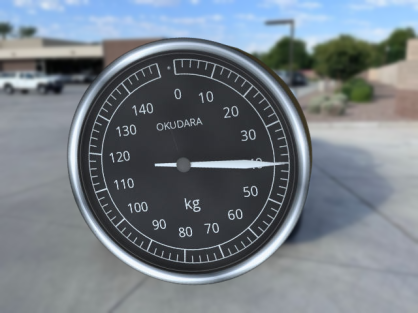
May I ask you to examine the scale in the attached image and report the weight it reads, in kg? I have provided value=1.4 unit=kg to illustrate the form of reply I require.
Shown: value=40 unit=kg
